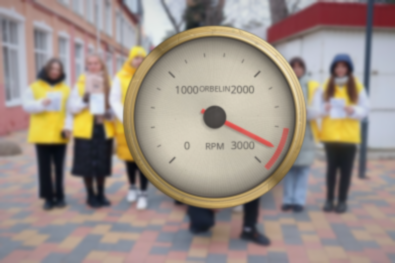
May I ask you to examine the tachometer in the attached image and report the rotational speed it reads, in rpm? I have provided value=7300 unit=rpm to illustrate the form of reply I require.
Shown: value=2800 unit=rpm
